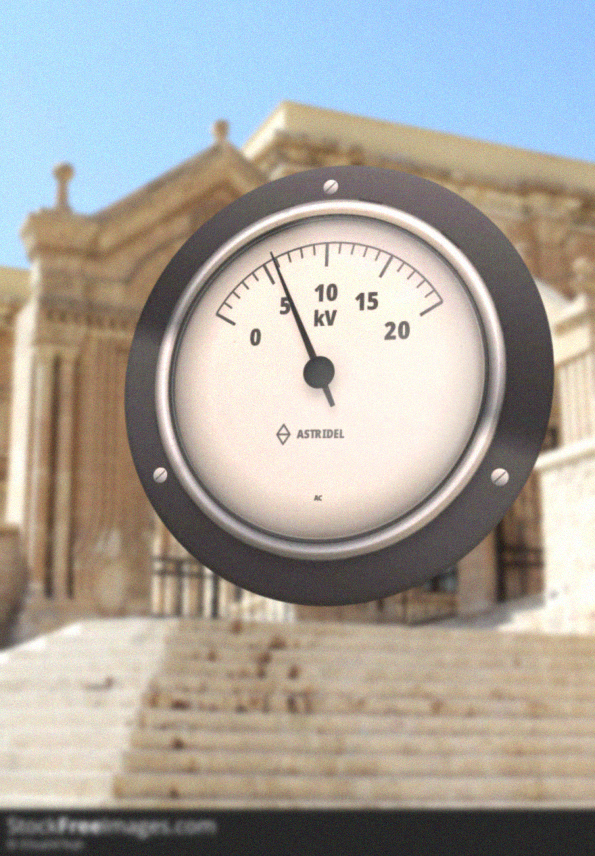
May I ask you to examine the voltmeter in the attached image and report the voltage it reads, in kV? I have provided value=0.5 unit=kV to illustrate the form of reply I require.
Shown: value=6 unit=kV
